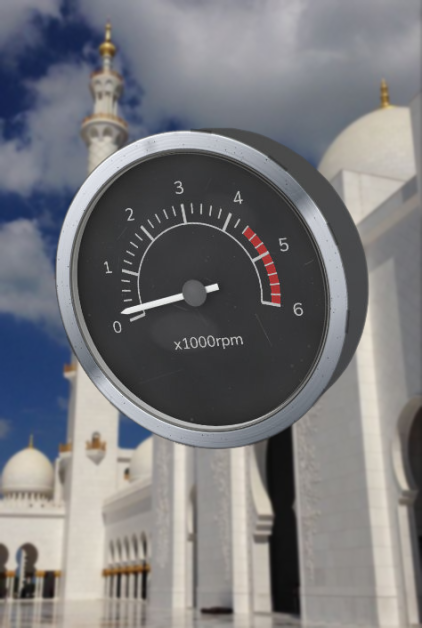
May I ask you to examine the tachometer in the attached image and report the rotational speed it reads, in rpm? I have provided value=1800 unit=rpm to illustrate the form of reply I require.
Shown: value=200 unit=rpm
